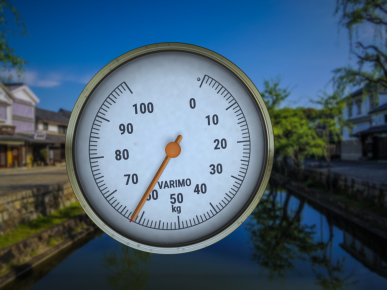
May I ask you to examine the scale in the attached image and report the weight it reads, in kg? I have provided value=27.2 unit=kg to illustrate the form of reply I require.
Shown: value=62 unit=kg
